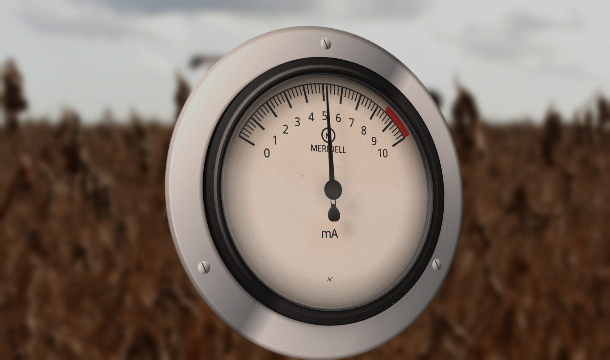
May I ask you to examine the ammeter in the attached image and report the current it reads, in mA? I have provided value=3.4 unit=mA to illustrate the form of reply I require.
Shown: value=5 unit=mA
